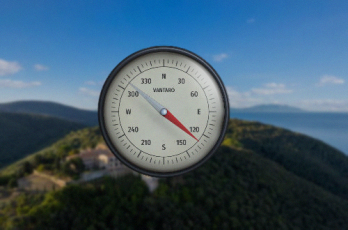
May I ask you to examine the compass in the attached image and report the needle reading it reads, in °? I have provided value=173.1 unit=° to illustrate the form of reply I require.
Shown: value=130 unit=°
